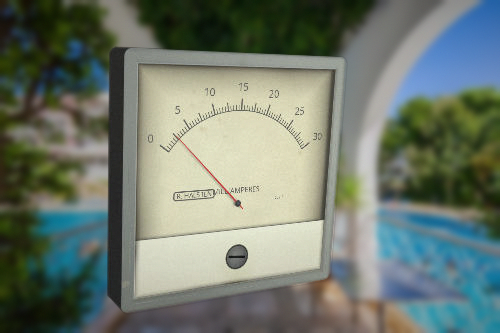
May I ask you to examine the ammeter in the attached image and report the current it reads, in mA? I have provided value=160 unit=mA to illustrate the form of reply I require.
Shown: value=2.5 unit=mA
